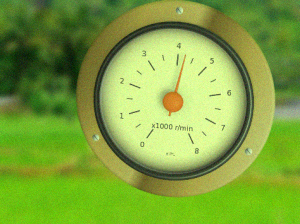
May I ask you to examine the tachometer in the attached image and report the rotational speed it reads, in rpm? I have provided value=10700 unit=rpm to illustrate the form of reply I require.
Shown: value=4250 unit=rpm
